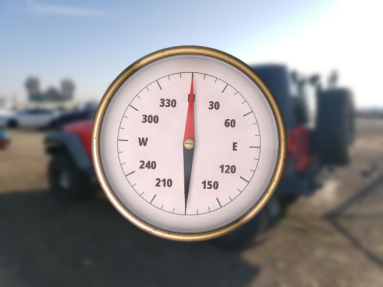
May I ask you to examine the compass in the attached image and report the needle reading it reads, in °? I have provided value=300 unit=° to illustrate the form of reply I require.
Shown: value=0 unit=°
